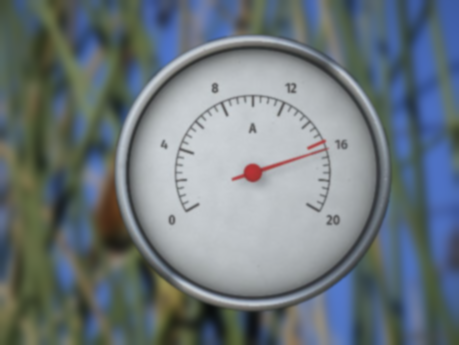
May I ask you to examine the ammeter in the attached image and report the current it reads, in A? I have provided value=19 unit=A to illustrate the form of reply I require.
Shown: value=16 unit=A
